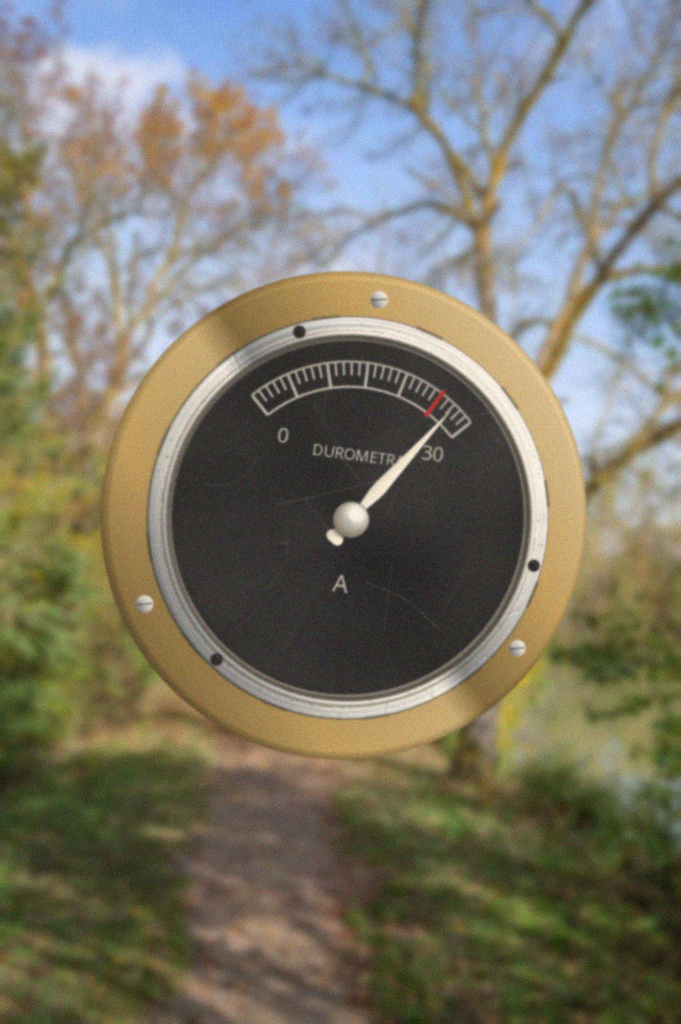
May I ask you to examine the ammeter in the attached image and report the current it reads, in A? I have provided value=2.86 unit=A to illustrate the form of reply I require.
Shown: value=27 unit=A
